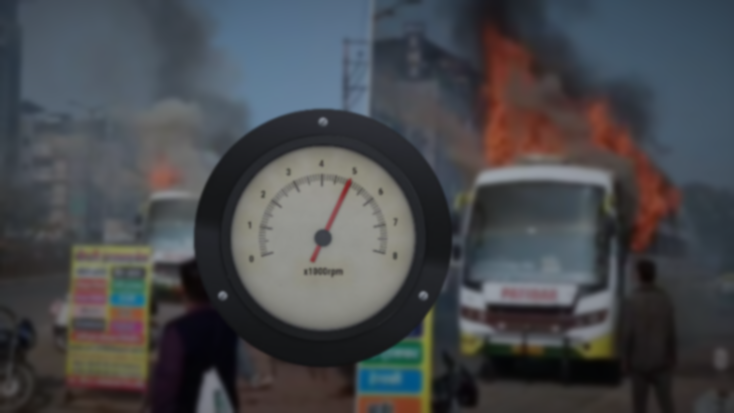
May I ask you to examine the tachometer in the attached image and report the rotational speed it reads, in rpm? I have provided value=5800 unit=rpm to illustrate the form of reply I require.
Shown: value=5000 unit=rpm
